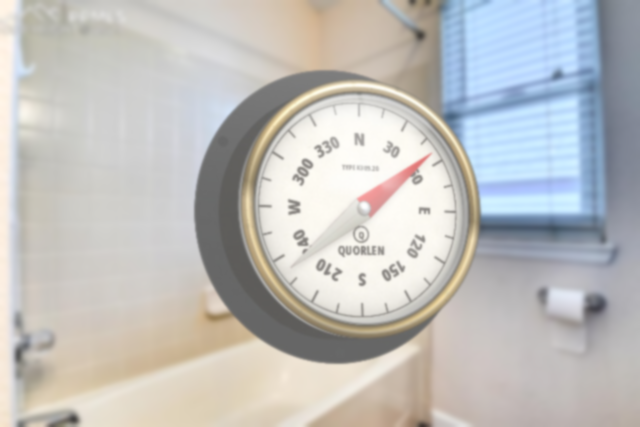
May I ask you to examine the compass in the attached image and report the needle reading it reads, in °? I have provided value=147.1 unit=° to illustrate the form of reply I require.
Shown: value=52.5 unit=°
